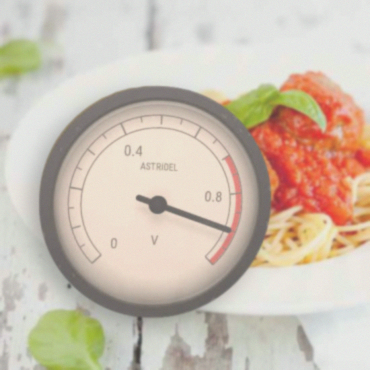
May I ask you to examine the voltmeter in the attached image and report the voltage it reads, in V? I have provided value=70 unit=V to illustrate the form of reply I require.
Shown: value=0.9 unit=V
